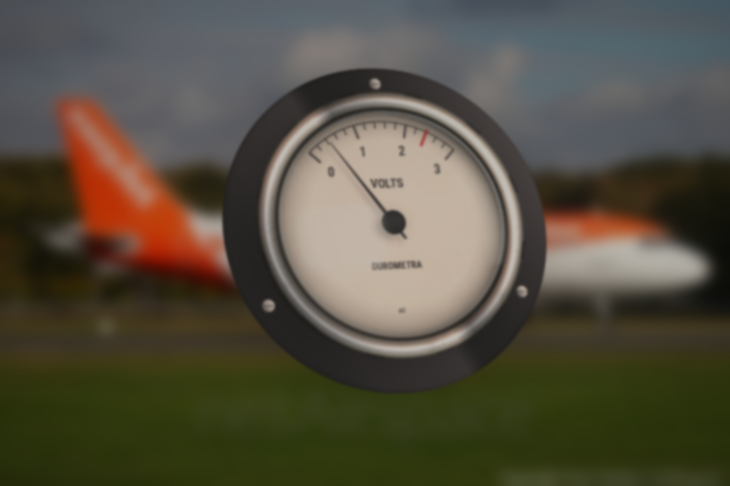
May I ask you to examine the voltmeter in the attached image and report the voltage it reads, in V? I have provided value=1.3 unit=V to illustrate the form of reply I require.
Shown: value=0.4 unit=V
